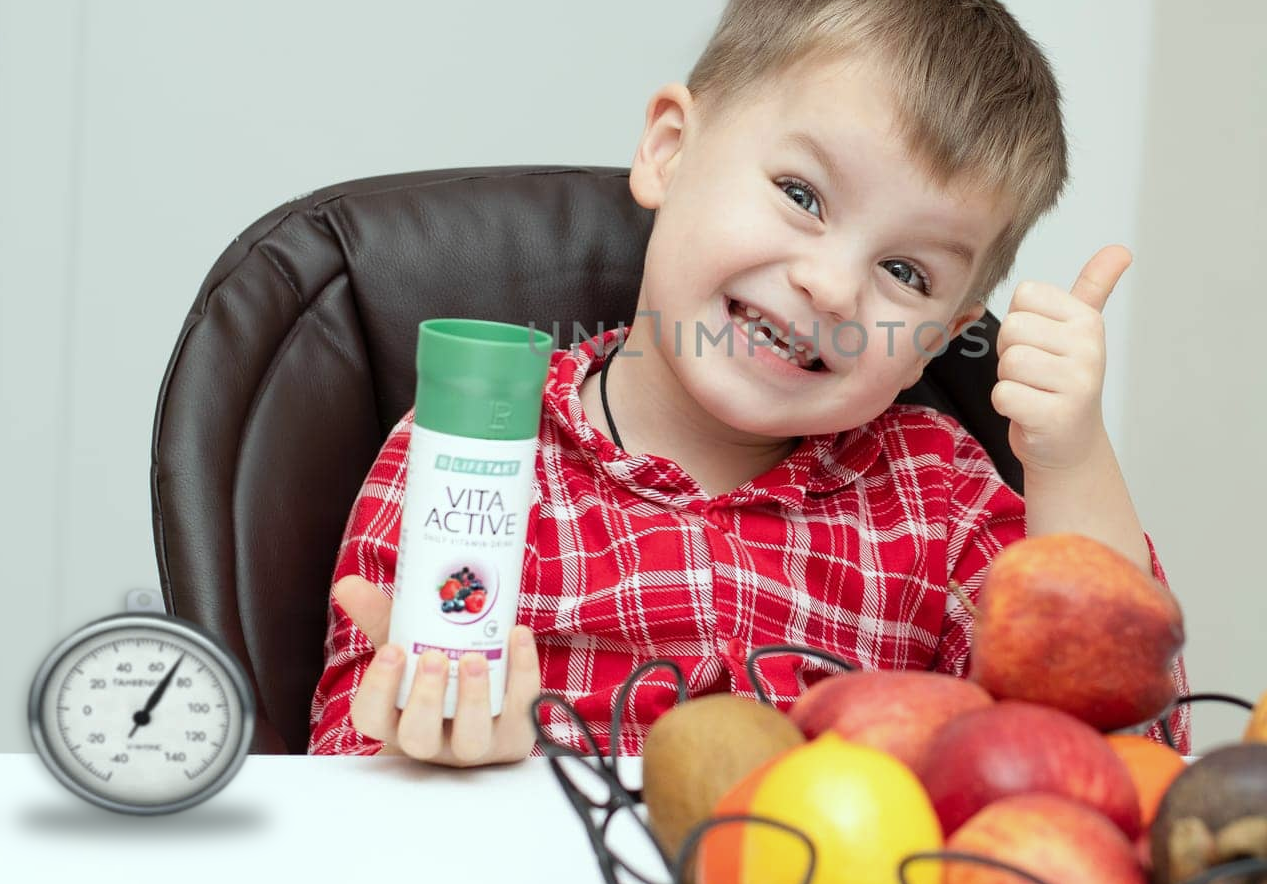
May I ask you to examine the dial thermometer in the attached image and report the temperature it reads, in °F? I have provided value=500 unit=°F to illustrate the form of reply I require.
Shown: value=70 unit=°F
